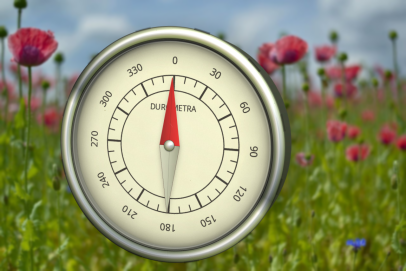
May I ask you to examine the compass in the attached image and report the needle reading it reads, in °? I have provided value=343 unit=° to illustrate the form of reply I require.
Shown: value=0 unit=°
